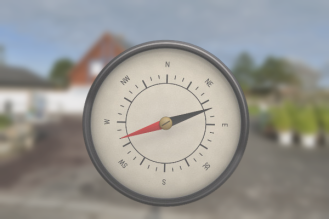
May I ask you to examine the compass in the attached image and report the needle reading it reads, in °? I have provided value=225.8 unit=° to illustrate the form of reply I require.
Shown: value=250 unit=°
